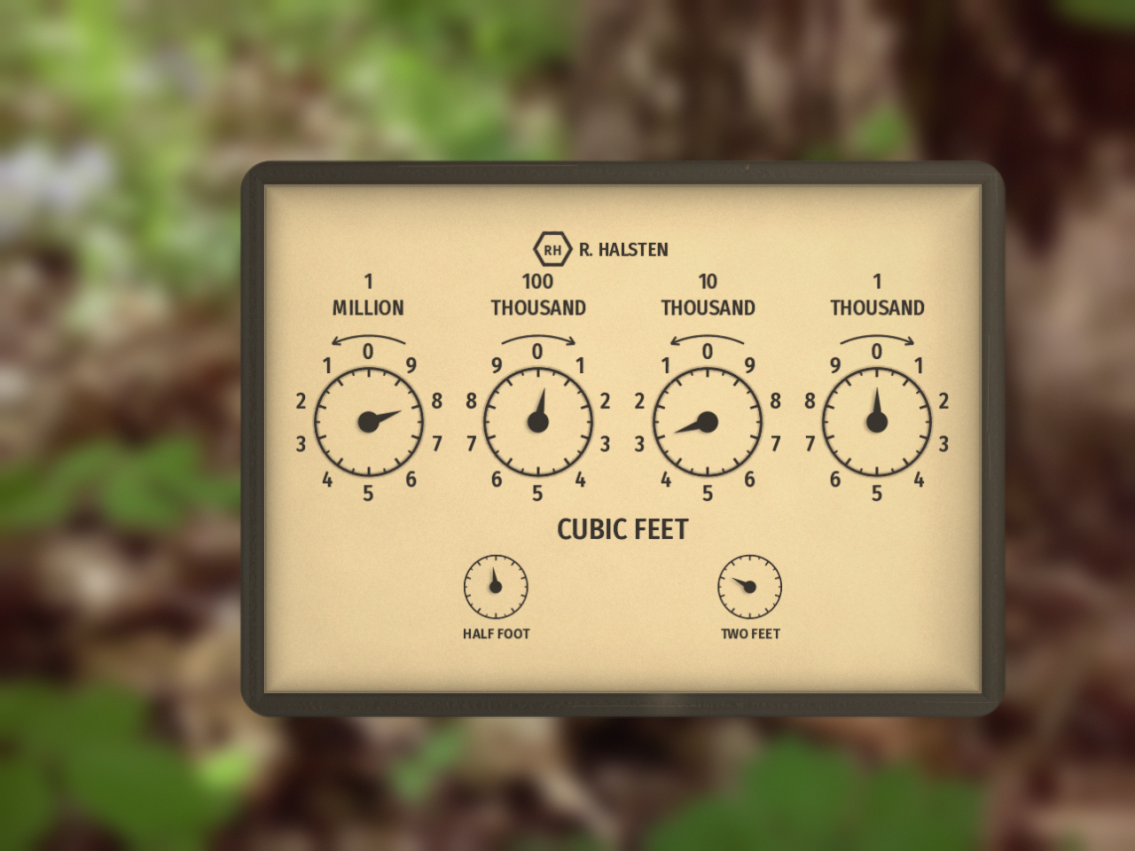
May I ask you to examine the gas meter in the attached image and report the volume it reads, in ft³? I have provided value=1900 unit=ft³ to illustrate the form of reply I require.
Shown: value=803000 unit=ft³
